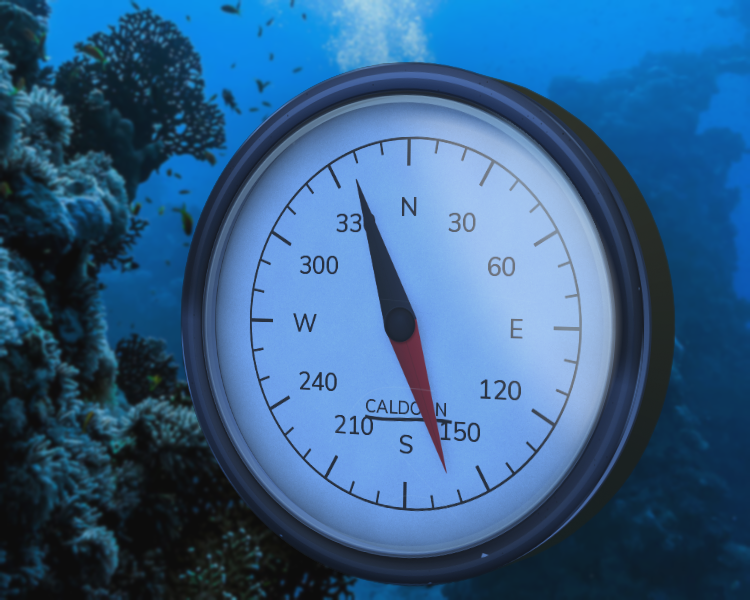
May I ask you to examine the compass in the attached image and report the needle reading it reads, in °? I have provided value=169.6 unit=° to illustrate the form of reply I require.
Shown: value=160 unit=°
